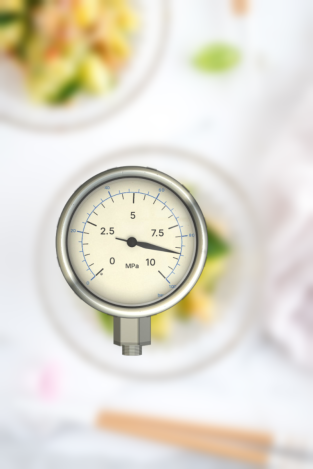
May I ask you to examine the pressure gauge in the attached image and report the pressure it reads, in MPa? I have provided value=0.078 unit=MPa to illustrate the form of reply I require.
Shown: value=8.75 unit=MPa
